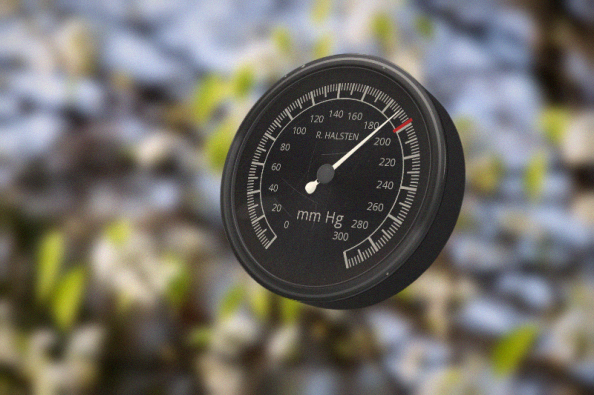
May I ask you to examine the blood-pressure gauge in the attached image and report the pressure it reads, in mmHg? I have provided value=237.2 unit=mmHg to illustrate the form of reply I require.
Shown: value=190 unit=mmHg
